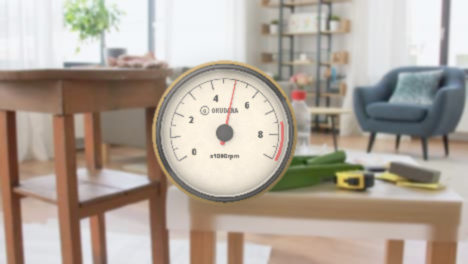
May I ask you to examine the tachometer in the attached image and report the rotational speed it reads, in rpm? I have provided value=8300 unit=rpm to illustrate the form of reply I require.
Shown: value=5000 unit=rpm
